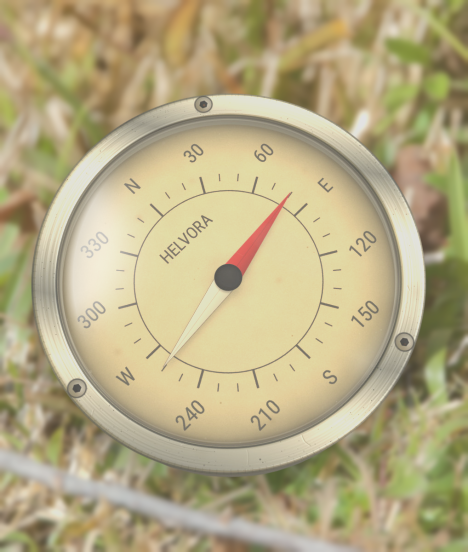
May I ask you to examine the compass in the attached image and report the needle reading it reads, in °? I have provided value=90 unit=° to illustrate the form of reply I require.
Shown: value=80 unit=°
